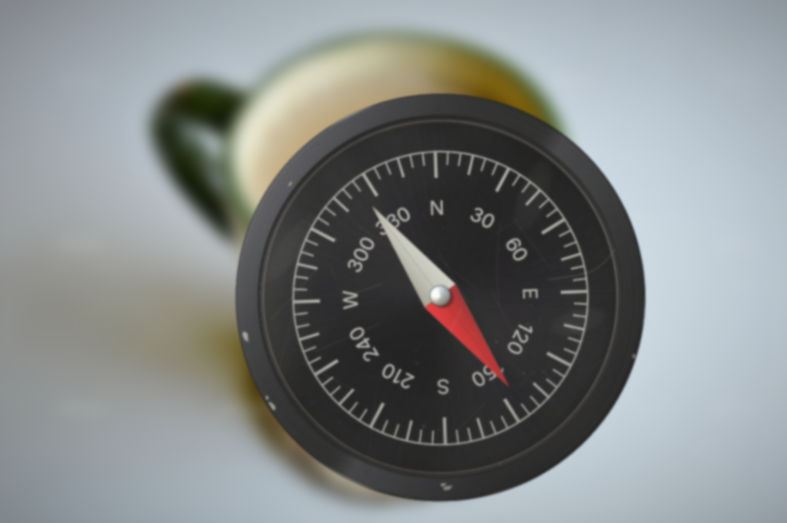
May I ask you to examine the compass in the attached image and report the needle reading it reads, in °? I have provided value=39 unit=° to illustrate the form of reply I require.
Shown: value=145 unit=°
